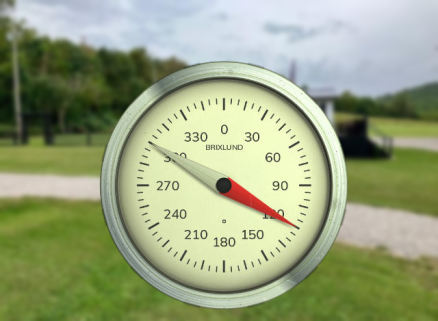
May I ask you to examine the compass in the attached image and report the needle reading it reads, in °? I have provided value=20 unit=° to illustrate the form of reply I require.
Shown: value=120 unit=°
